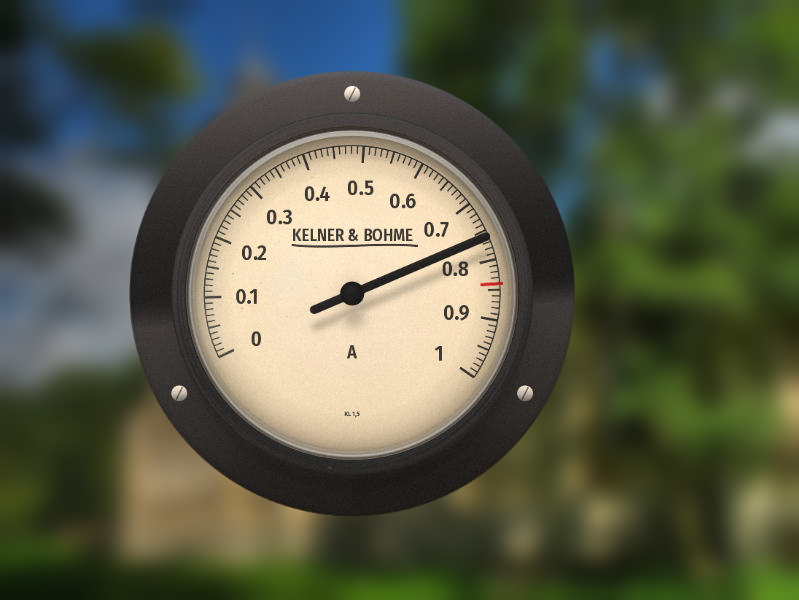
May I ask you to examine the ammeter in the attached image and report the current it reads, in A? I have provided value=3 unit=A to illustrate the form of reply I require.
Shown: value=0.76 unit=A
